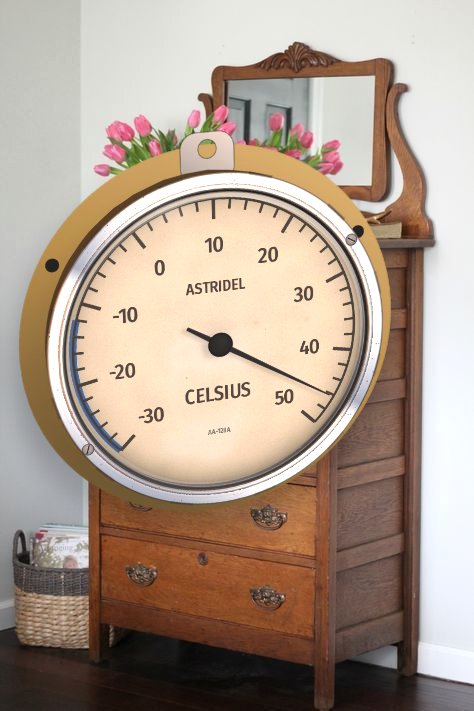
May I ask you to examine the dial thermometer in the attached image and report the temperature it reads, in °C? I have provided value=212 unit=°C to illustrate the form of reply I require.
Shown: value=46 unit=°C
